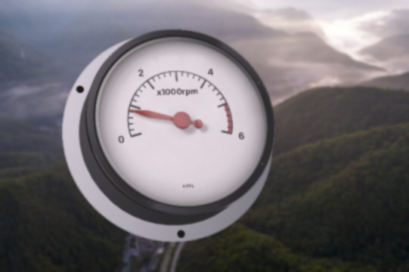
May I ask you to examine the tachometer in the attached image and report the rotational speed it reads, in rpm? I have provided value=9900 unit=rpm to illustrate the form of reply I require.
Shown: value=800 unit=rpm
